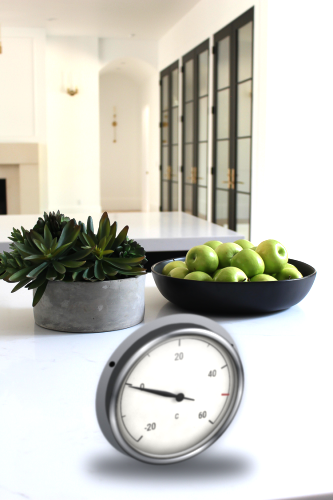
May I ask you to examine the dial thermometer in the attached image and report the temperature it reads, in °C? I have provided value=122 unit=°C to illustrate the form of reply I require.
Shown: value=0 unit=°C
